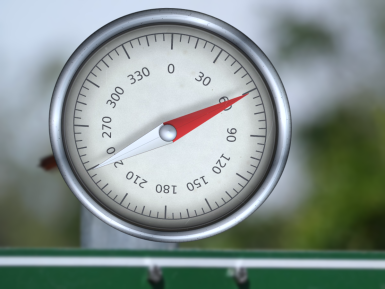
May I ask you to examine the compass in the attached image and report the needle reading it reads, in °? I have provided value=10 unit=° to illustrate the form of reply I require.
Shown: value=60 unit=°
